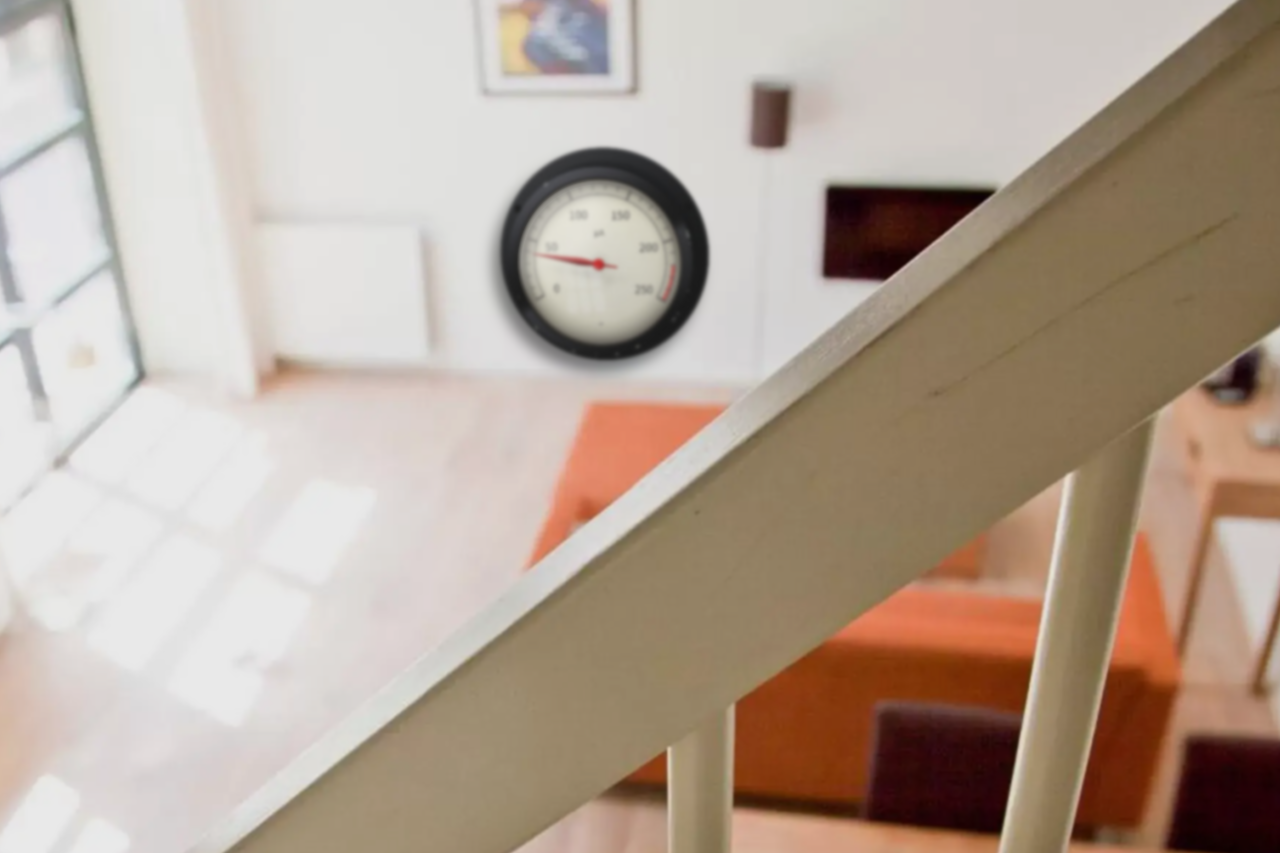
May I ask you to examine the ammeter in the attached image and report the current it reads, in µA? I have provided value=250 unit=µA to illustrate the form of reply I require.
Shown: value=40 unit=µA
